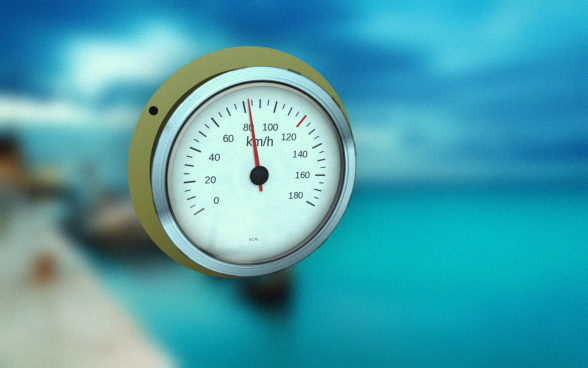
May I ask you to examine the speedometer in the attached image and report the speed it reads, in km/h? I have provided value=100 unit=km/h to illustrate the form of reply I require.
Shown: value=82.5 unit=km/h
